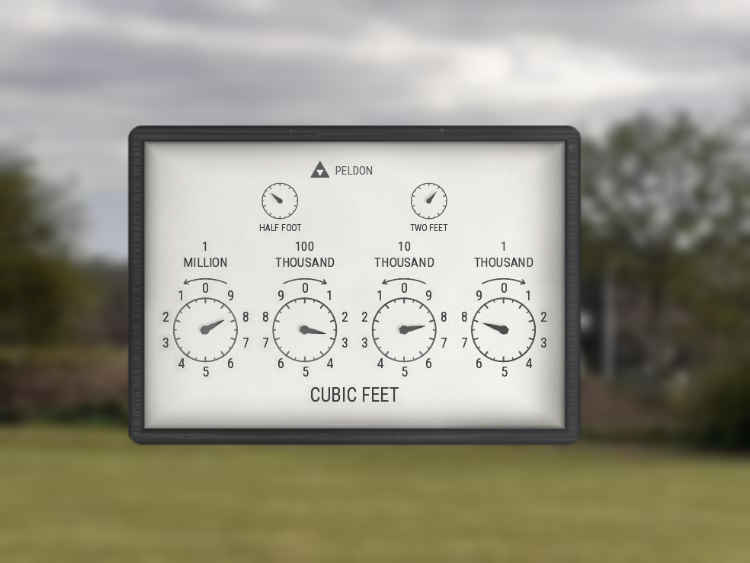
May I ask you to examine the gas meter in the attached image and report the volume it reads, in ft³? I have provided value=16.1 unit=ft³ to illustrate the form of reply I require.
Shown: value=827800 unit=ft³
